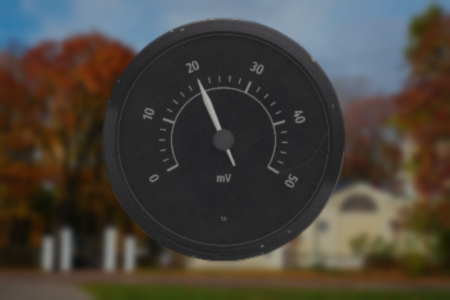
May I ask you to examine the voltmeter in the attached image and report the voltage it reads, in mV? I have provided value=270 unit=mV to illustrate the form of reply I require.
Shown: value=20 unit=mV
